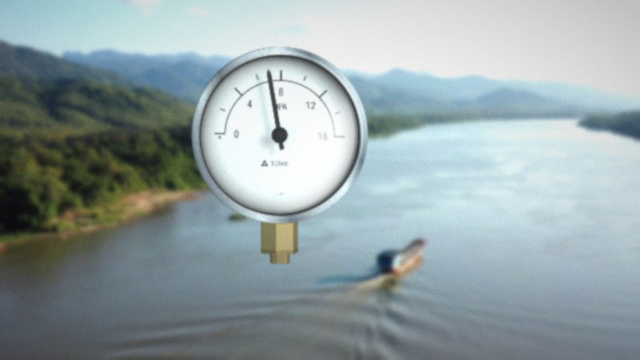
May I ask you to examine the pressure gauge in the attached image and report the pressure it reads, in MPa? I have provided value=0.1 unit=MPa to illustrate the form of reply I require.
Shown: value=7 unit=MPa
